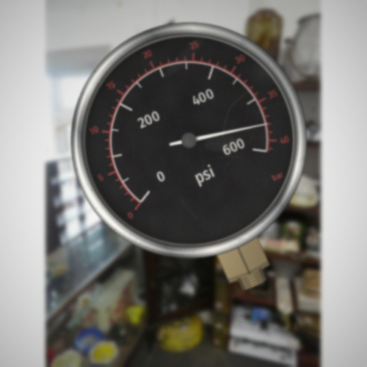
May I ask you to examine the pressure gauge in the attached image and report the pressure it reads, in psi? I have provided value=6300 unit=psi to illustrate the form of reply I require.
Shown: value=550 unit=psi
